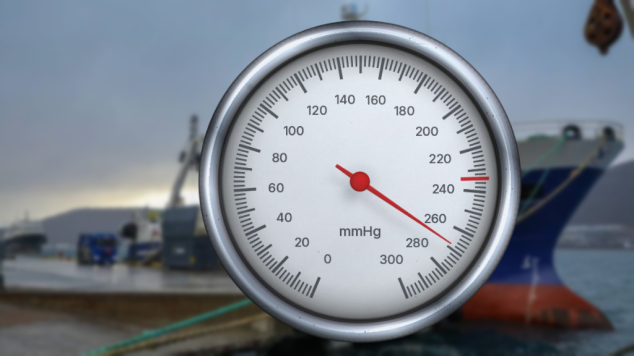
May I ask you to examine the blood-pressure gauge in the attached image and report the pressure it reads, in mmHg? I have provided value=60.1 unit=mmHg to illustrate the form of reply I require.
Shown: value=268 unit=mmHg
